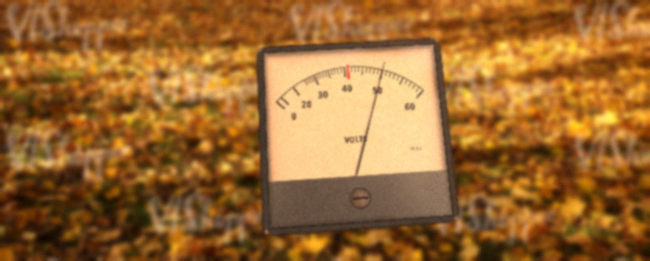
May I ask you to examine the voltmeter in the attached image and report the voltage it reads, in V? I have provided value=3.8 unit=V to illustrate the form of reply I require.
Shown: value=50 unit=V
